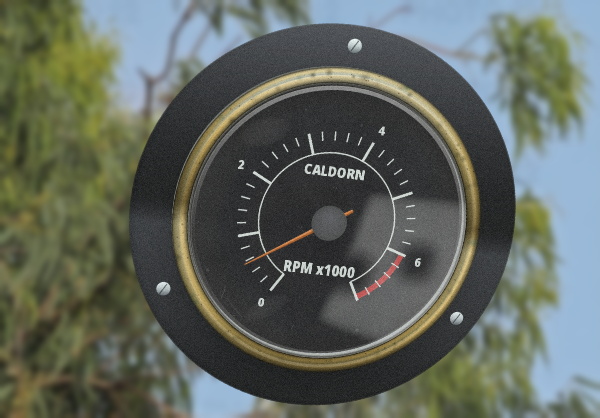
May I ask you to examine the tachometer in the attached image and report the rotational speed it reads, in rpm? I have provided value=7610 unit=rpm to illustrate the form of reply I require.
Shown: value=600 unit=rpm
